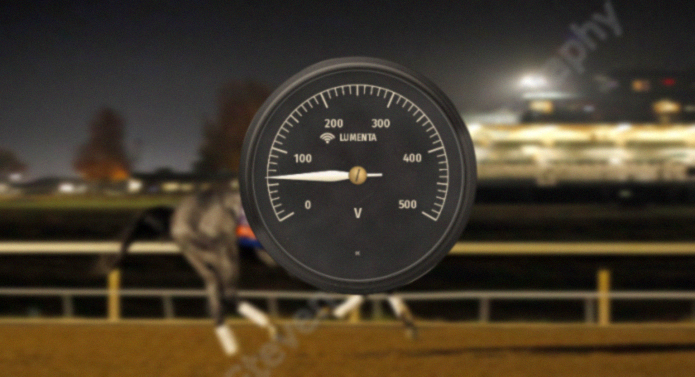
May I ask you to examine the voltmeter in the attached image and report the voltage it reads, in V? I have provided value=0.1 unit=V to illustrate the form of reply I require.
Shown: value=60 unit=V
